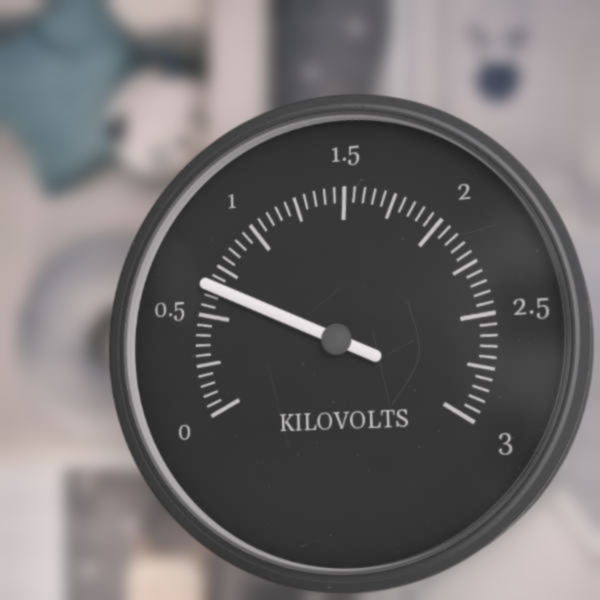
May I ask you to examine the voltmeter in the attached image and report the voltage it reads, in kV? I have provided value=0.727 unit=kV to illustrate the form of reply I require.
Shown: value=0.65 unit=kV
